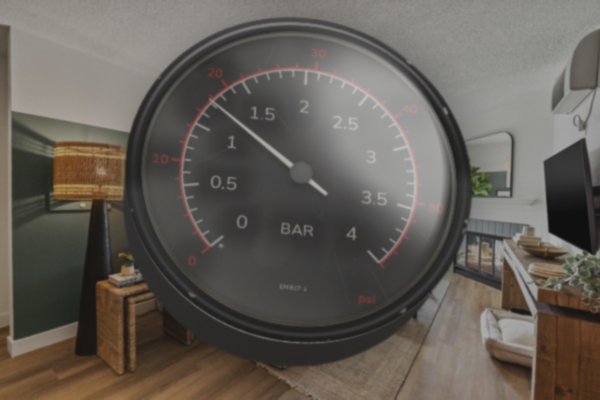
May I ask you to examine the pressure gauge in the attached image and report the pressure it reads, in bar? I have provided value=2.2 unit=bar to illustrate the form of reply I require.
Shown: value=1.2 unit=bar
